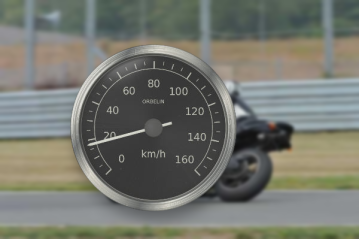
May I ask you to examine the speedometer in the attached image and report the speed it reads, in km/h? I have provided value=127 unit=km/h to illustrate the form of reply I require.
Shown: value=17.5 unit=km/h
